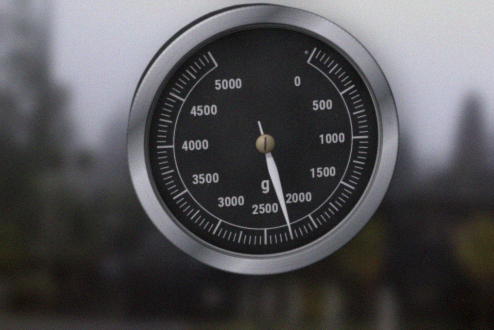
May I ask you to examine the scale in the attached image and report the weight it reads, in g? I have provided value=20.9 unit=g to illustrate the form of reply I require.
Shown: value=2250 unit=g
